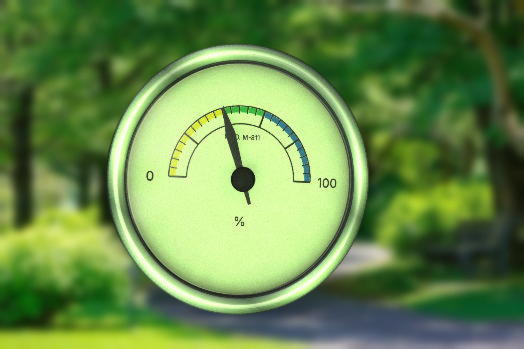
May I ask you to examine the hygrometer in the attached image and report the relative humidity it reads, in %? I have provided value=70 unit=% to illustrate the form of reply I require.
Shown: value=40 unit=%
